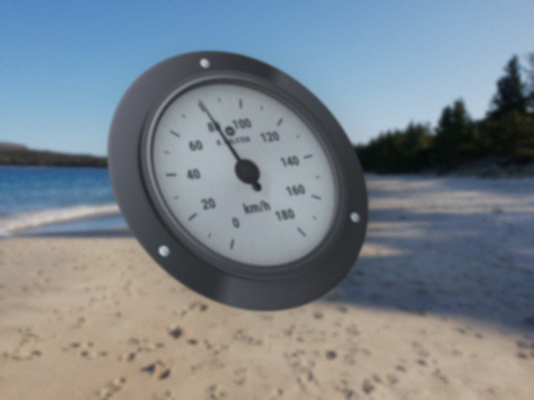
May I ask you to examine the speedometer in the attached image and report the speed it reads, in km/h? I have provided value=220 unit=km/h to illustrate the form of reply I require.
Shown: value=80 unit=km/h
